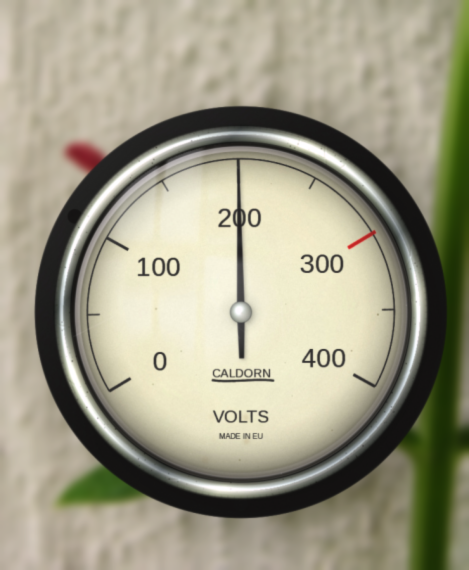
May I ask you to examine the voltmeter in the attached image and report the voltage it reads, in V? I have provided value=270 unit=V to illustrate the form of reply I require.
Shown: value=200 unit=V
